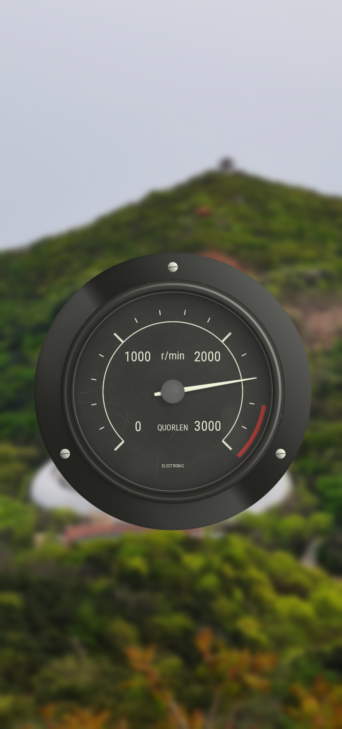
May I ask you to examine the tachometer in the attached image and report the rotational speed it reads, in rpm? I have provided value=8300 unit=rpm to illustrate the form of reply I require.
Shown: value=2400 unit=rpm
